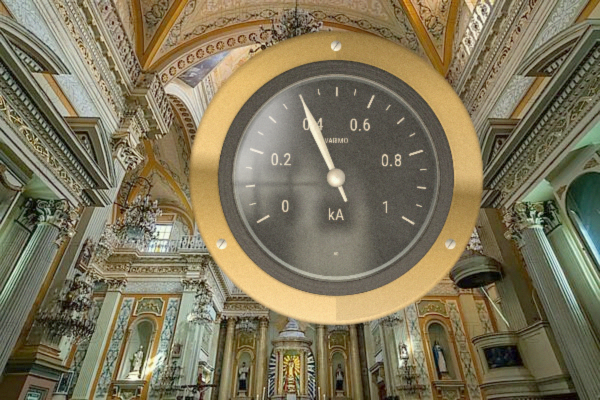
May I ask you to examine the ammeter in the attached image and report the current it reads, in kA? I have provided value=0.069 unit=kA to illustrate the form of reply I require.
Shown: value=0.4 unit=kA
